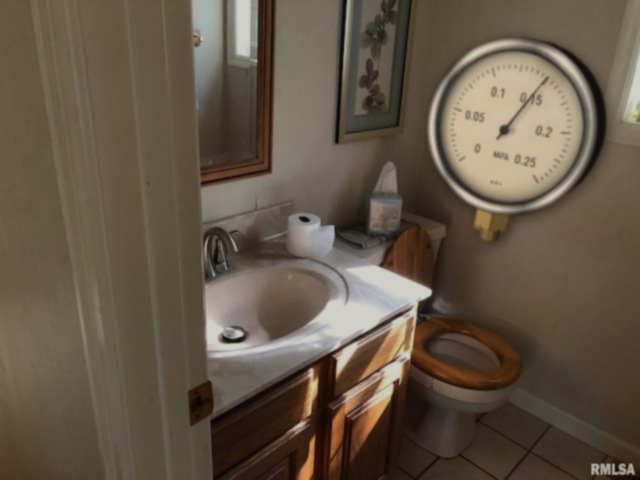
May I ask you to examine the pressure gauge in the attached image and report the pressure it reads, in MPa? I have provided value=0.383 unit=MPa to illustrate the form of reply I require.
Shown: value=0.15 unit=MPa
